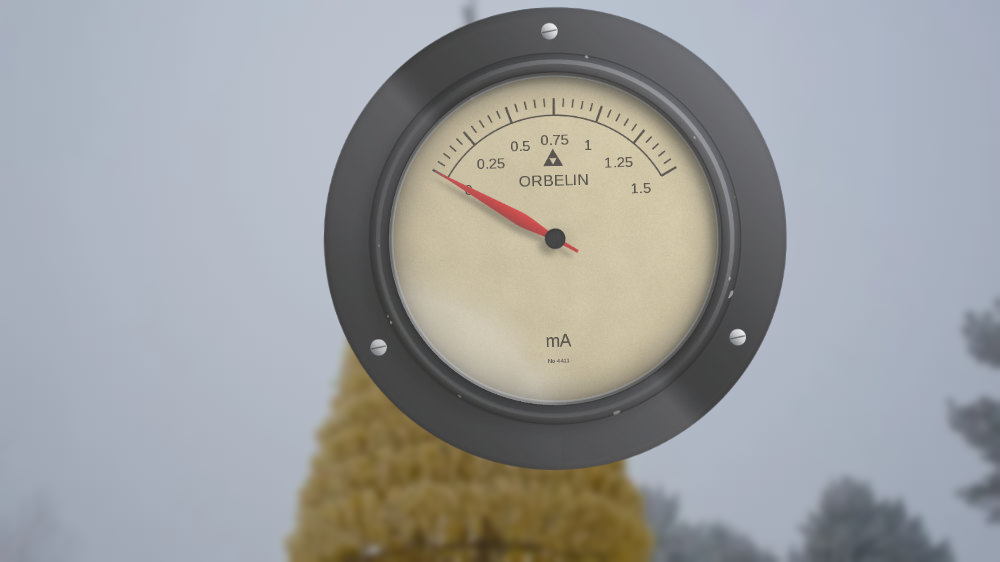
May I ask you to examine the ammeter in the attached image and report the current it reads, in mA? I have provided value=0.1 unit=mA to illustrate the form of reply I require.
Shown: value=0 unit=mA
